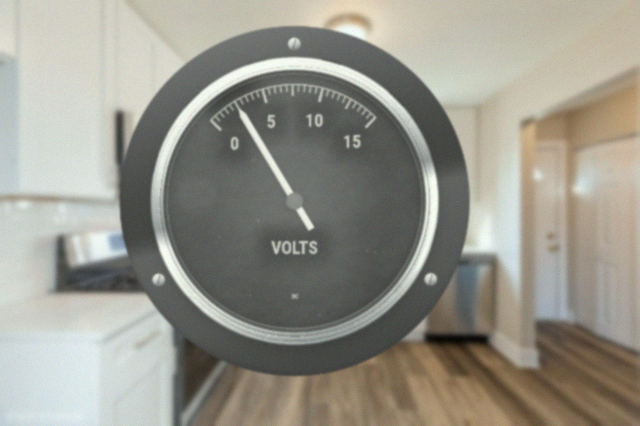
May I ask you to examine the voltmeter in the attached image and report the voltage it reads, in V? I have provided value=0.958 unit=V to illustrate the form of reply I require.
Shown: value=2.5 unit=V
